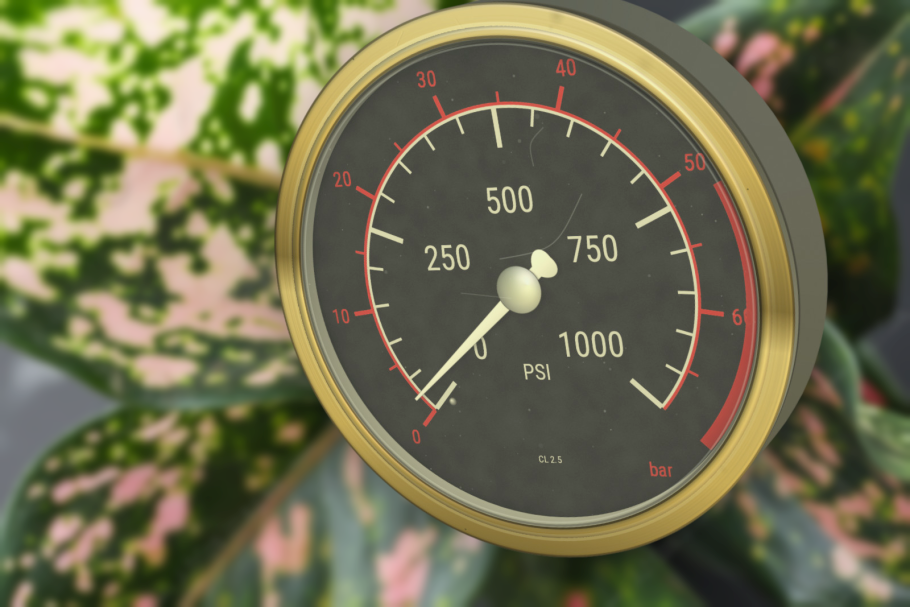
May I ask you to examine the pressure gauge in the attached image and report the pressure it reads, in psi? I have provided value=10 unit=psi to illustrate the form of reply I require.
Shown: value=25 unit=psi
